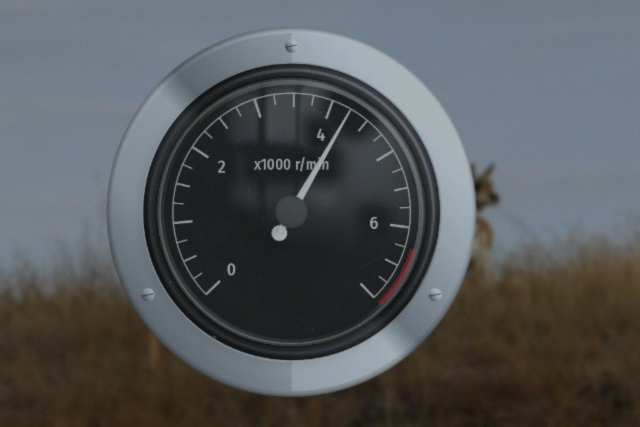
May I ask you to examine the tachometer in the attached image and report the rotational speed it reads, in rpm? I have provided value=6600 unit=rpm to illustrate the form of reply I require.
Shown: value=4250 unit=rpm
